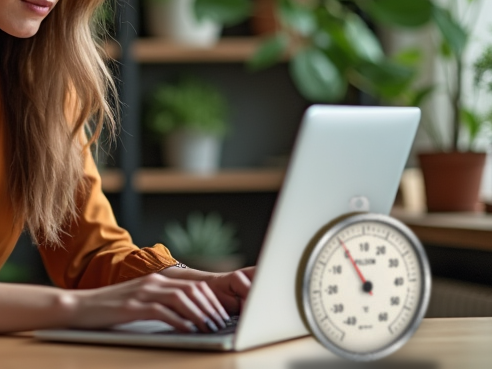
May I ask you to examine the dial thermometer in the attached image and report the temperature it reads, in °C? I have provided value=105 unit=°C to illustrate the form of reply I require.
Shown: value=0 unit=°C
